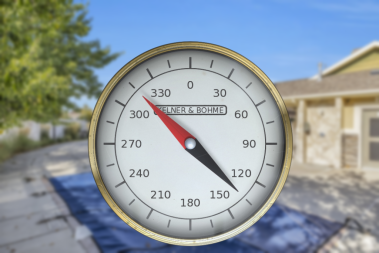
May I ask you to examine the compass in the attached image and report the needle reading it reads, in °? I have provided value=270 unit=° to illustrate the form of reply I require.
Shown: value=315 unit=°
